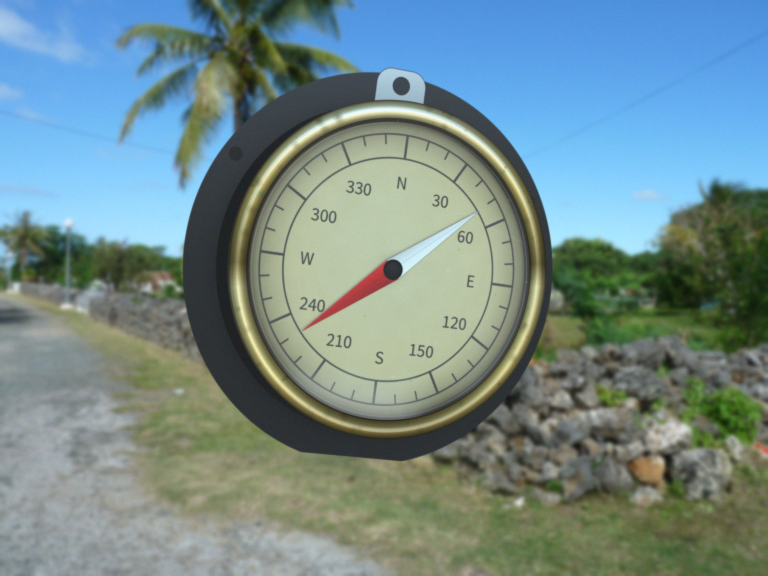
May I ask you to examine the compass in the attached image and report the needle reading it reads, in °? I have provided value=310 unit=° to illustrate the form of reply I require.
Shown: value=230 unit=°
